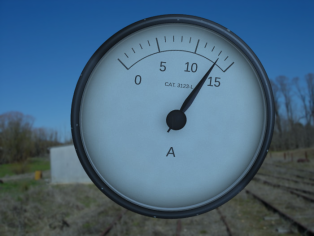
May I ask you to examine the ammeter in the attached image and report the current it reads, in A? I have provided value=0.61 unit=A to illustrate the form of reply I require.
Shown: value=13 unit=A
